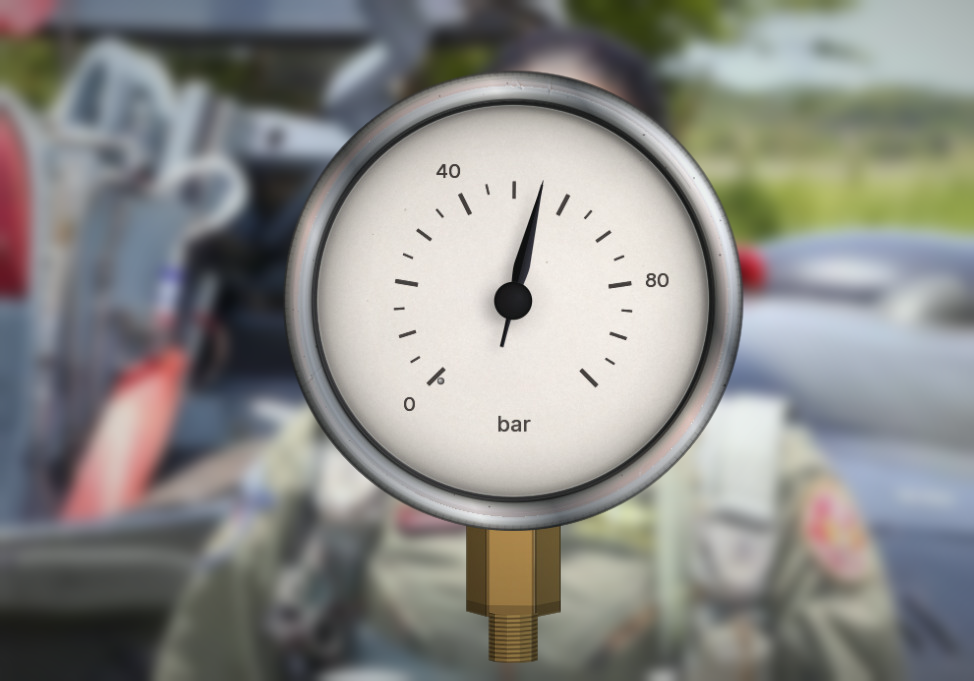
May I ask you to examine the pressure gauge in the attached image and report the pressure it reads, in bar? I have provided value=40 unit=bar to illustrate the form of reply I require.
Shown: value=55 unit=bar
